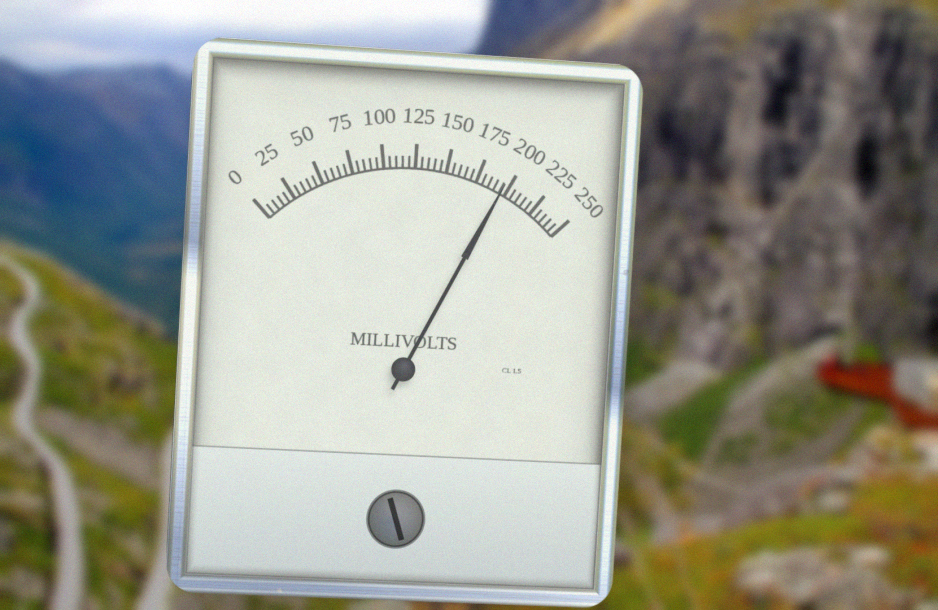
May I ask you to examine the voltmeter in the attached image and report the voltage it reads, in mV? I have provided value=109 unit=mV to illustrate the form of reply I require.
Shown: value=195 unit=mV
